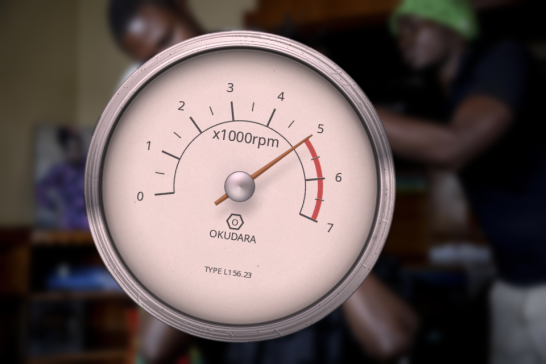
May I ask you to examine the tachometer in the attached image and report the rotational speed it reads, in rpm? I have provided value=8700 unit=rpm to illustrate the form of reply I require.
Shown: value=5000 unit=rpm
